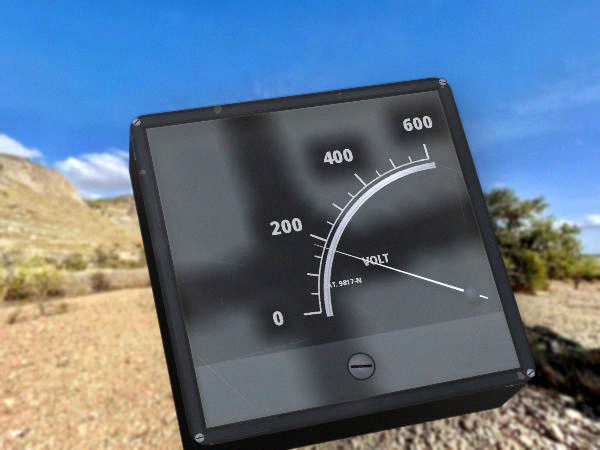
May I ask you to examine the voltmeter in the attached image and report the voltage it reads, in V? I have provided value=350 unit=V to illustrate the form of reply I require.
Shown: value=175 unit=V
